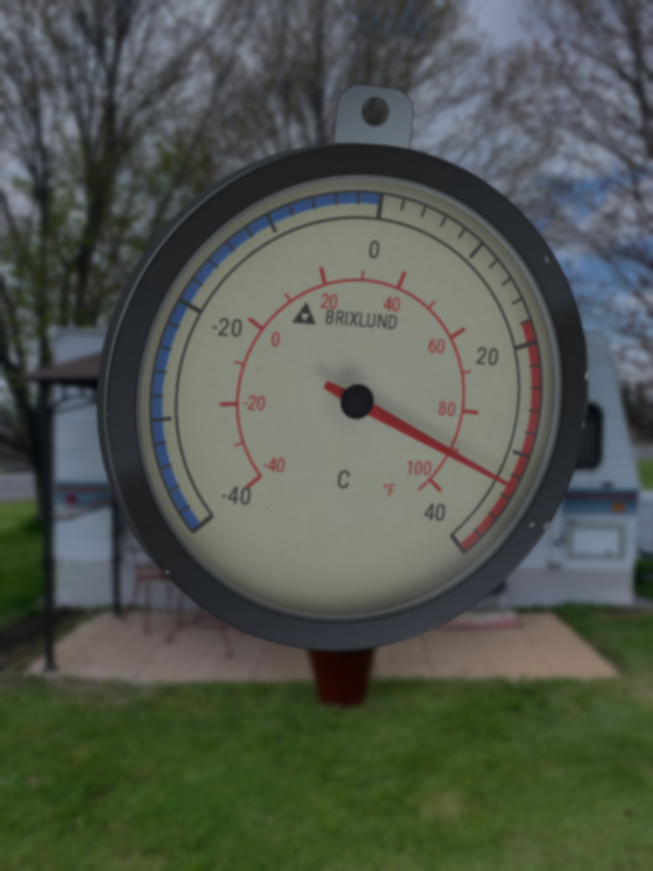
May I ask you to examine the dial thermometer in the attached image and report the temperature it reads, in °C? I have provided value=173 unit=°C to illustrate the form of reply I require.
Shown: value=33 unit=°C
